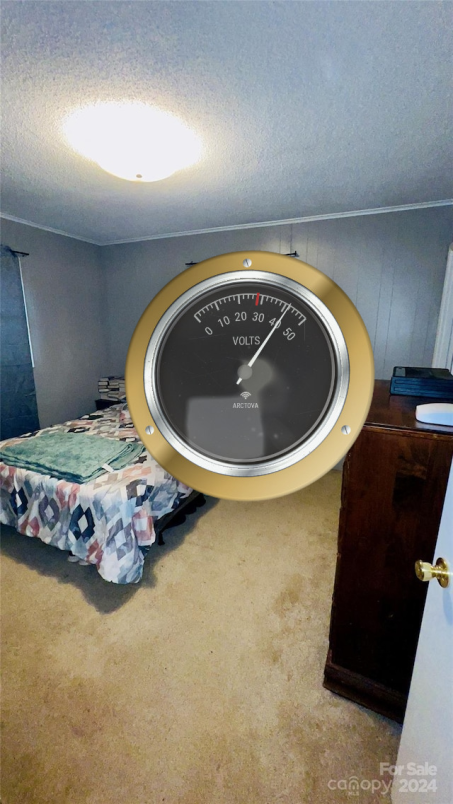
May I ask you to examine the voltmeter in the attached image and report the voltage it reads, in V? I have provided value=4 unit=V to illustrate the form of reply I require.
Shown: value=42 unit=V
